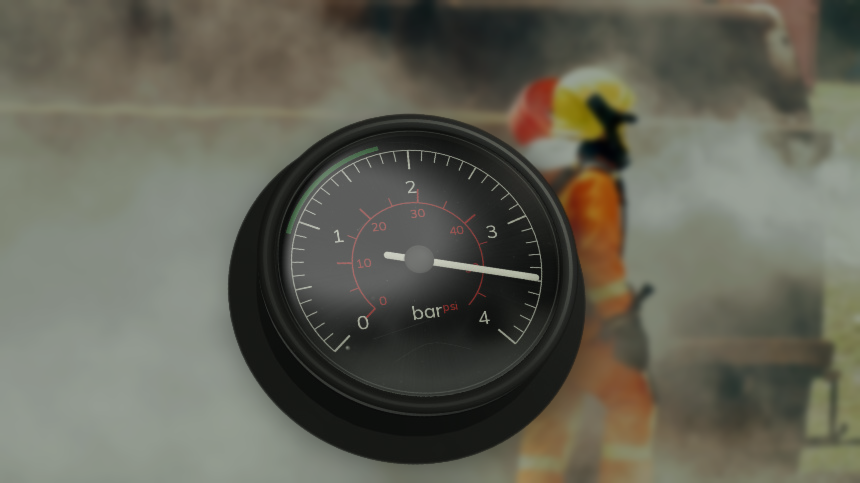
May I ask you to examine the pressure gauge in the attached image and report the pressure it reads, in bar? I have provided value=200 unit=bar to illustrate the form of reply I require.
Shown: value=3.5 unit=bar
